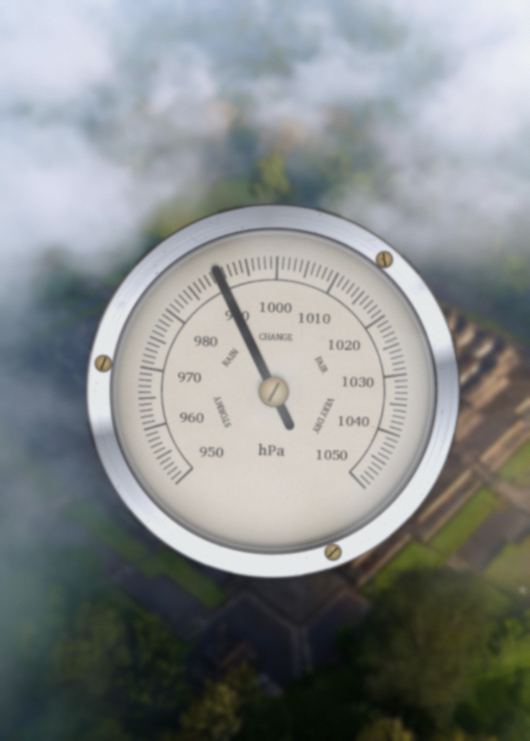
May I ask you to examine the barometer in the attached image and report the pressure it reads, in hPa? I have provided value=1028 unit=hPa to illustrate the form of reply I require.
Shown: value=990 unit=hPa
